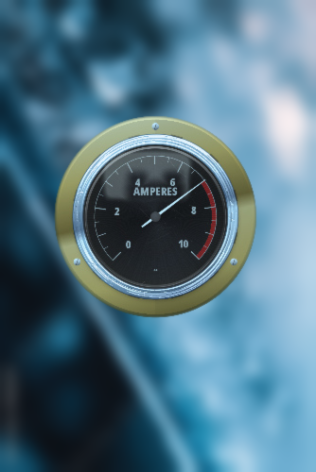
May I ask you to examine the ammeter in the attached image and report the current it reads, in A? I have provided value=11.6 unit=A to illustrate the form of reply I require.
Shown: value=7 unit=A
